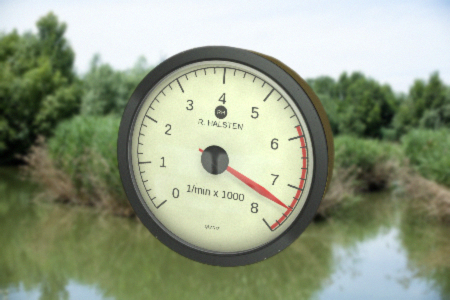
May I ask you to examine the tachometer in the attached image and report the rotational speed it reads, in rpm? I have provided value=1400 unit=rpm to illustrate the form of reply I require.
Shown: value=7400 unit=rpm
